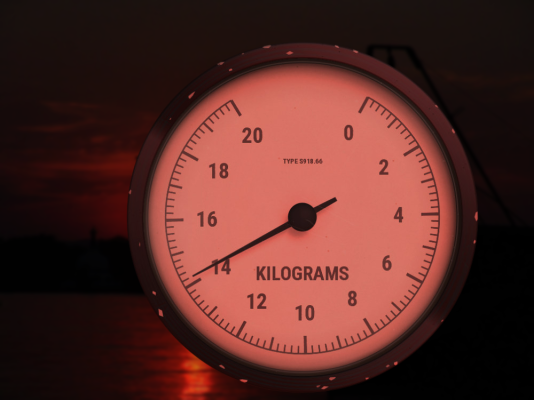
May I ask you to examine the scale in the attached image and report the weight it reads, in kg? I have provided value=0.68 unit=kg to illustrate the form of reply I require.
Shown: value=14.2 unit=kg
